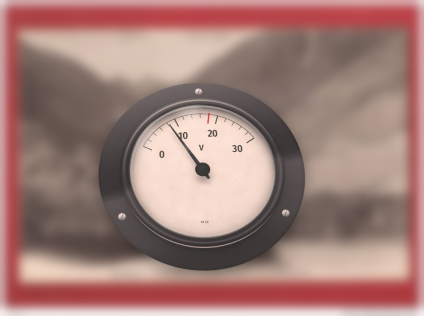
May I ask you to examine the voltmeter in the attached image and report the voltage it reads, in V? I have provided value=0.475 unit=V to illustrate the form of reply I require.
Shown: value=8 unit=V
